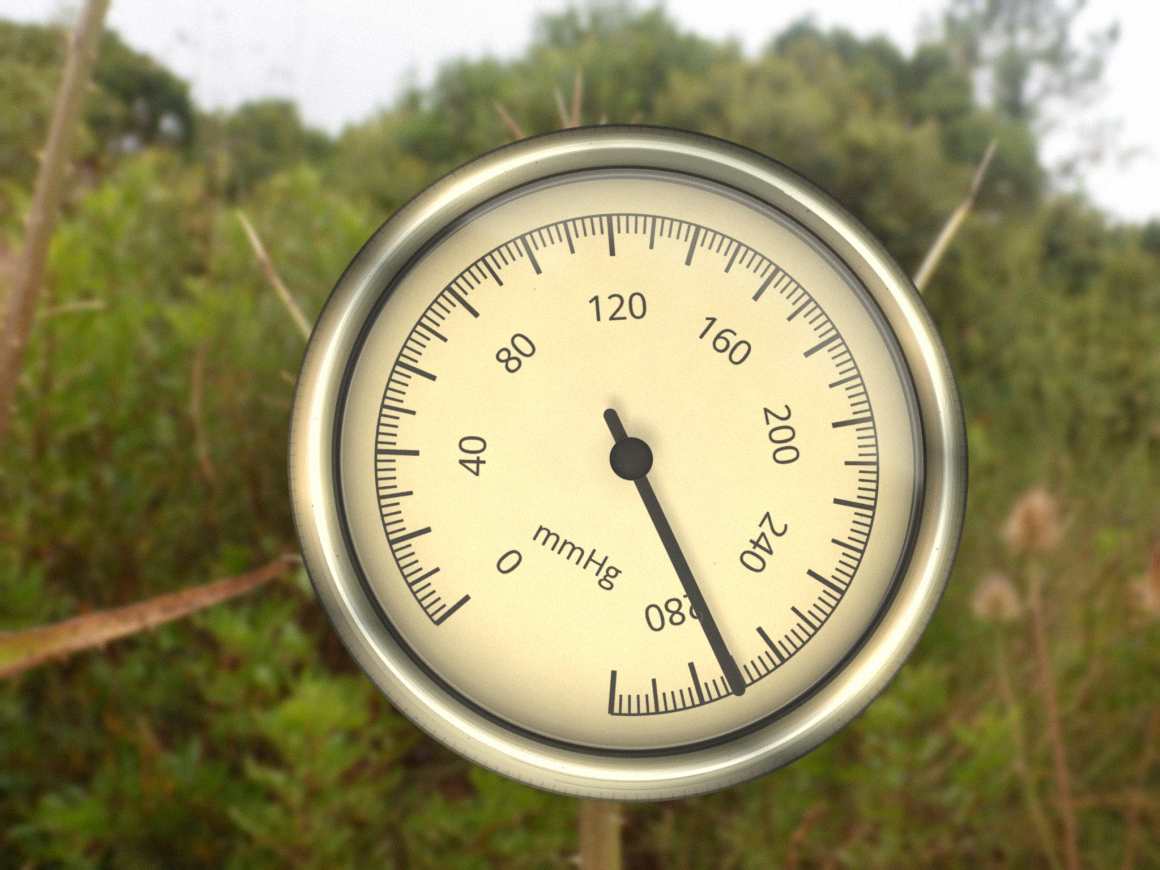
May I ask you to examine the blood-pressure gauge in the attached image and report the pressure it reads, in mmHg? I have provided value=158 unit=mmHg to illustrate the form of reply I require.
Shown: value=272 unit=mmHg
